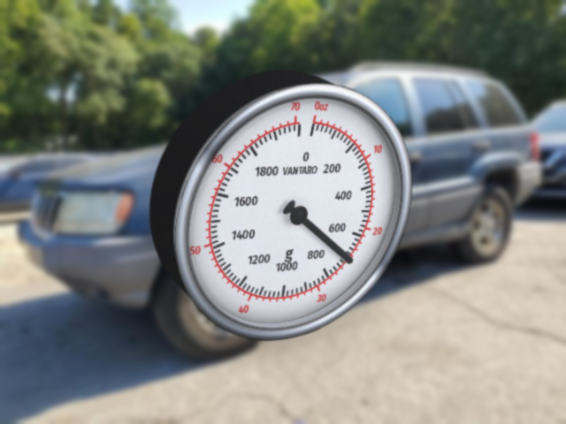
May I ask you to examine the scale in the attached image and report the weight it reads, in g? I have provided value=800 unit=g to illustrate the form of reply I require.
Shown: value=700 unit=g
